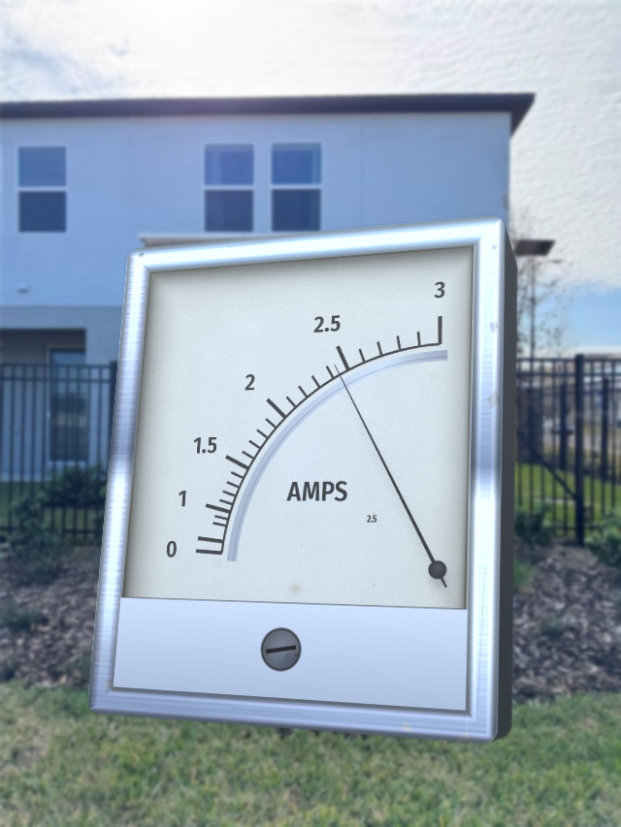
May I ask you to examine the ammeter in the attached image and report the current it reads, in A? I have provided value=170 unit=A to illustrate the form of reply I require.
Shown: value=2.45 unit=A
